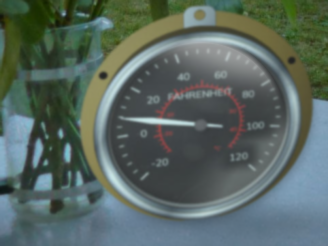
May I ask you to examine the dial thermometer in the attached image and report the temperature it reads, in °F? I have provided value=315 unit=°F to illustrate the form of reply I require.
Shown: value=8 unit=°F
